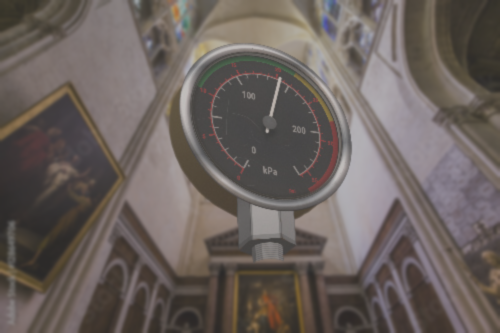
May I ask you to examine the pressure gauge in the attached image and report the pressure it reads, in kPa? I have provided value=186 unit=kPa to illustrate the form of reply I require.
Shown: value=140 unit=kPa
